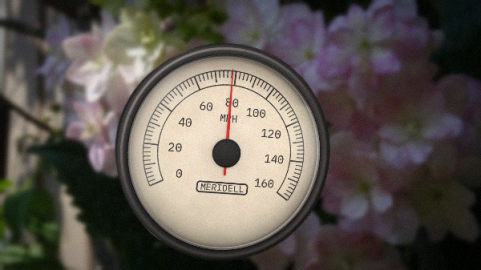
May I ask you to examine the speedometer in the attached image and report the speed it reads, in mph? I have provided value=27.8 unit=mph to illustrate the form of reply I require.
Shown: value=78 unit=mph
